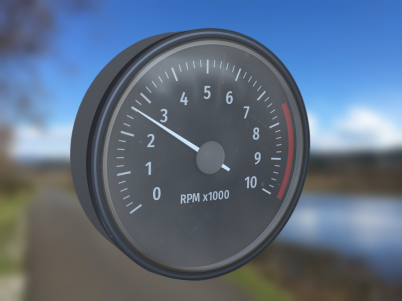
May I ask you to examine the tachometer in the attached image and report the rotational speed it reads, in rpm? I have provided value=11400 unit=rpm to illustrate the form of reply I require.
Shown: value=2600 unit=rpm
